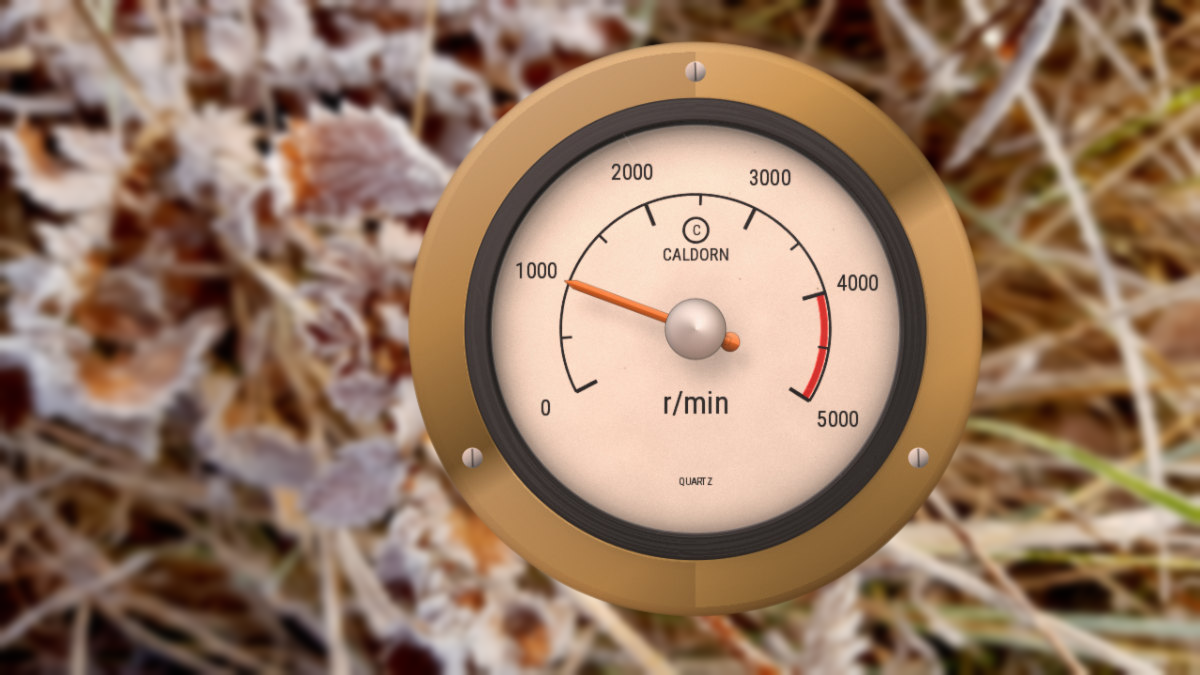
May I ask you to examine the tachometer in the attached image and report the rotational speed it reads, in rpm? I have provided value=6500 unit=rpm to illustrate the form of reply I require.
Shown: value=1000 unit=rpm
